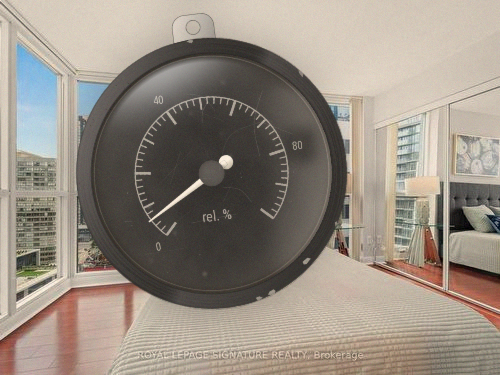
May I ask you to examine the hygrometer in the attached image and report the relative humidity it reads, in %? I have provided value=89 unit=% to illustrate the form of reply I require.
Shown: value=6 unit=%
